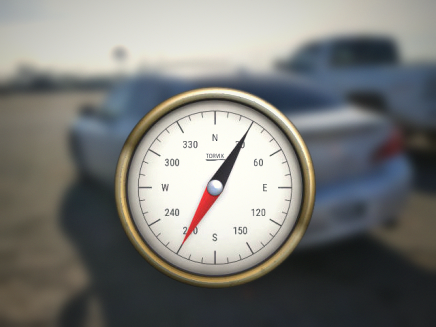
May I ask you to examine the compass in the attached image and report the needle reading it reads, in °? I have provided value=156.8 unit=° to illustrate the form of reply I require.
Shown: value=210 unit=°
